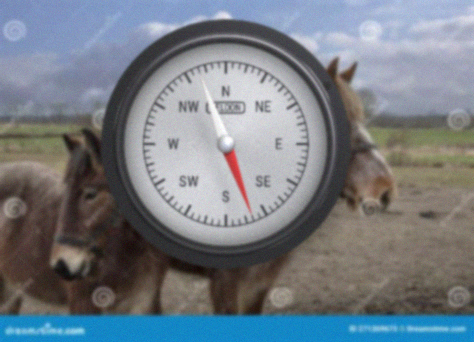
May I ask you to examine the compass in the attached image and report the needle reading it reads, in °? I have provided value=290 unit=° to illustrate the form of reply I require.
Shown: value=160 unit=°
